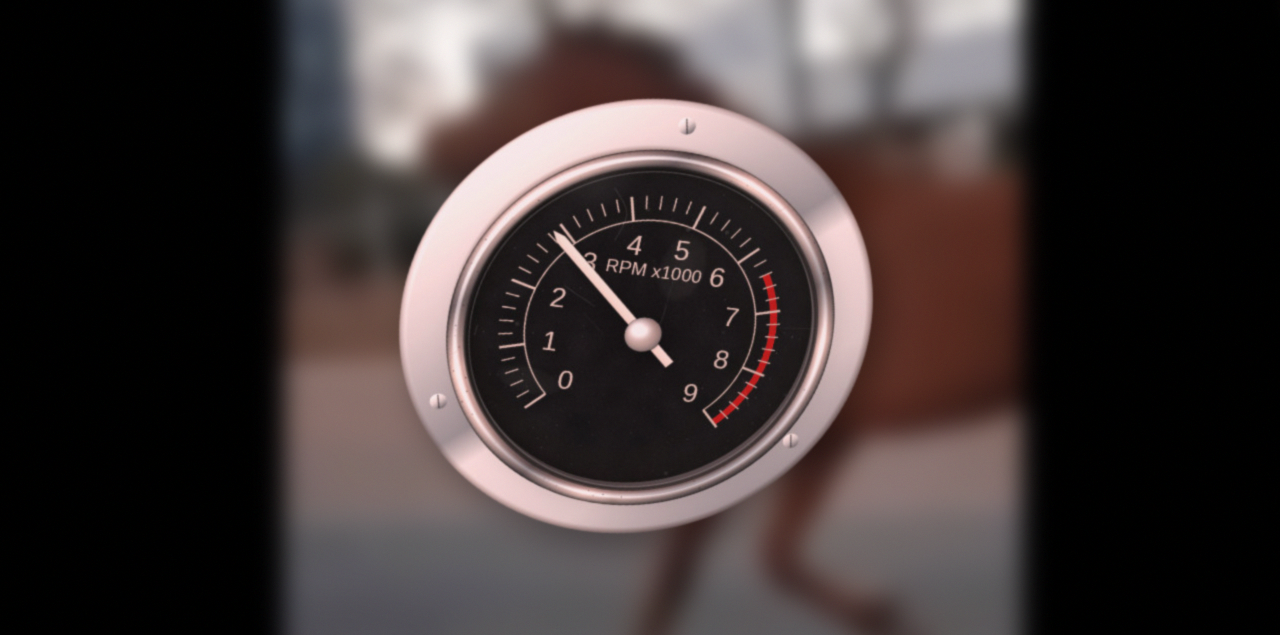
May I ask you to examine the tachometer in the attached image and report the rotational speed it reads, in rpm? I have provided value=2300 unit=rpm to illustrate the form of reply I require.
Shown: value=2900 unit=rpm
